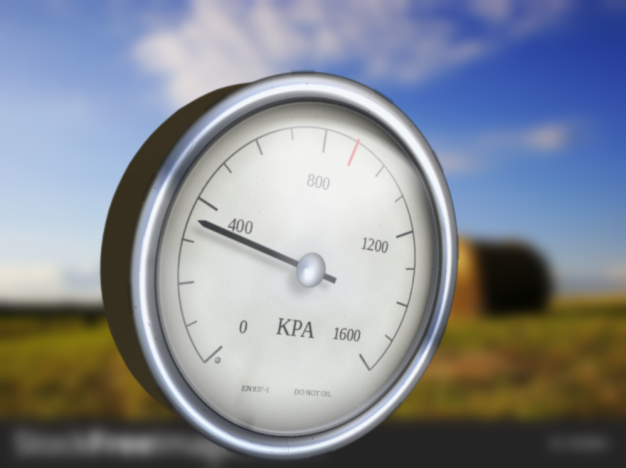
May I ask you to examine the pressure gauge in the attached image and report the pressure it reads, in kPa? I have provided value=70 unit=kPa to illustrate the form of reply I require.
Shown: value=350 unit=kPa
